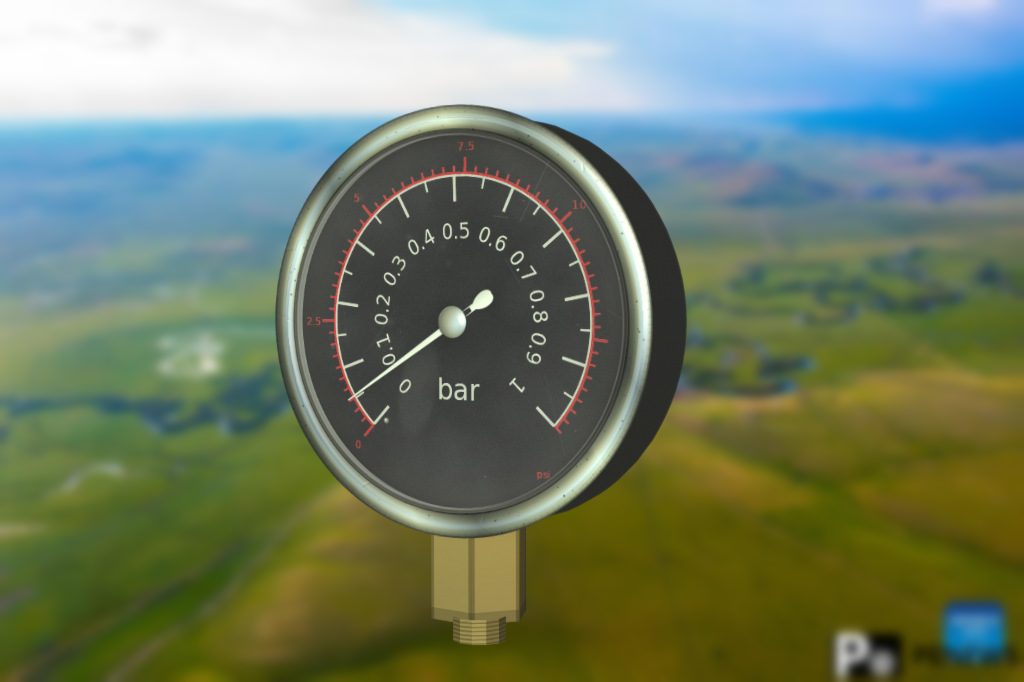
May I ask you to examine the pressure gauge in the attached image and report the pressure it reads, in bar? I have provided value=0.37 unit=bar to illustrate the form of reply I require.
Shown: value=0.05 unit=bar
